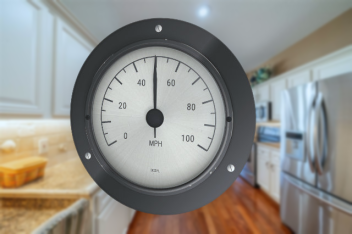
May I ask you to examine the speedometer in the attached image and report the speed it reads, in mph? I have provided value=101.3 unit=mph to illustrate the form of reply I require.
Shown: value=50 unit=mph
